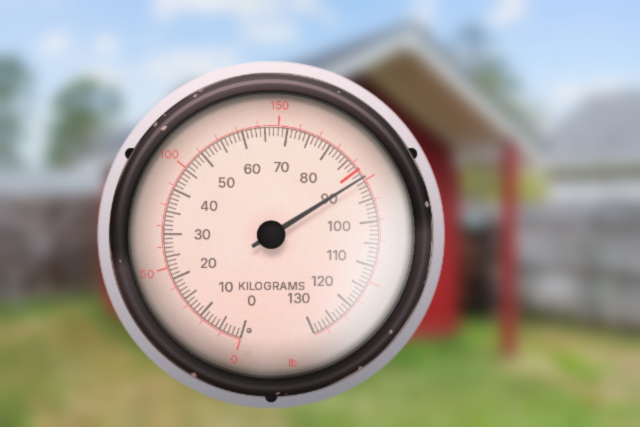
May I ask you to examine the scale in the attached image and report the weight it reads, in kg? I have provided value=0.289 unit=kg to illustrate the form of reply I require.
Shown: value=90 unit=kg
